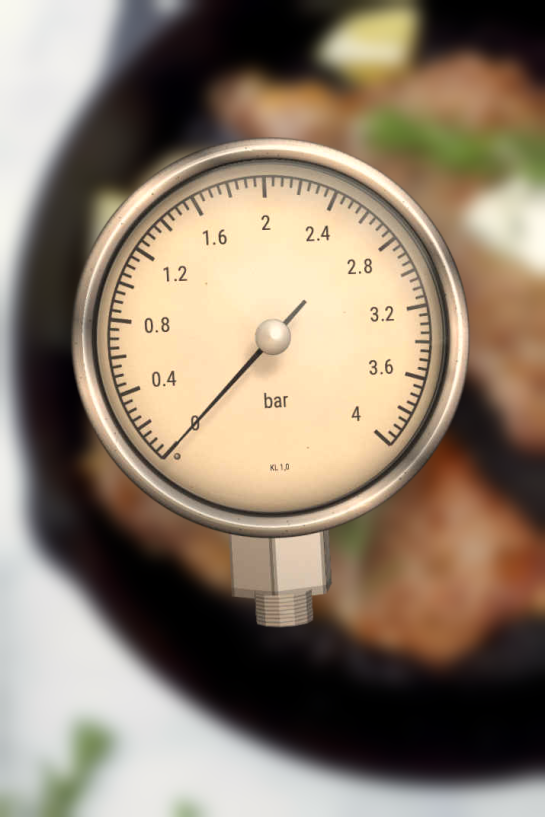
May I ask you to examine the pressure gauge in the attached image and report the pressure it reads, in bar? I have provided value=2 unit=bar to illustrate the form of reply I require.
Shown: value=0 unit=bar
